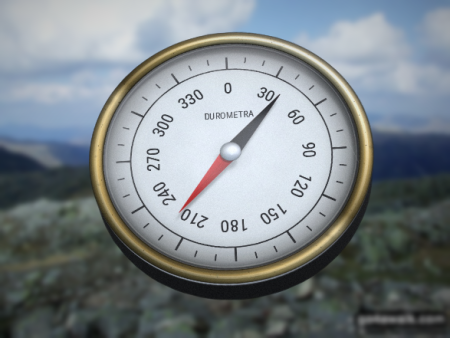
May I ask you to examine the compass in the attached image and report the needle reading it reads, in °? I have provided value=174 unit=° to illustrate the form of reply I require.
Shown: value=220 unit=°
